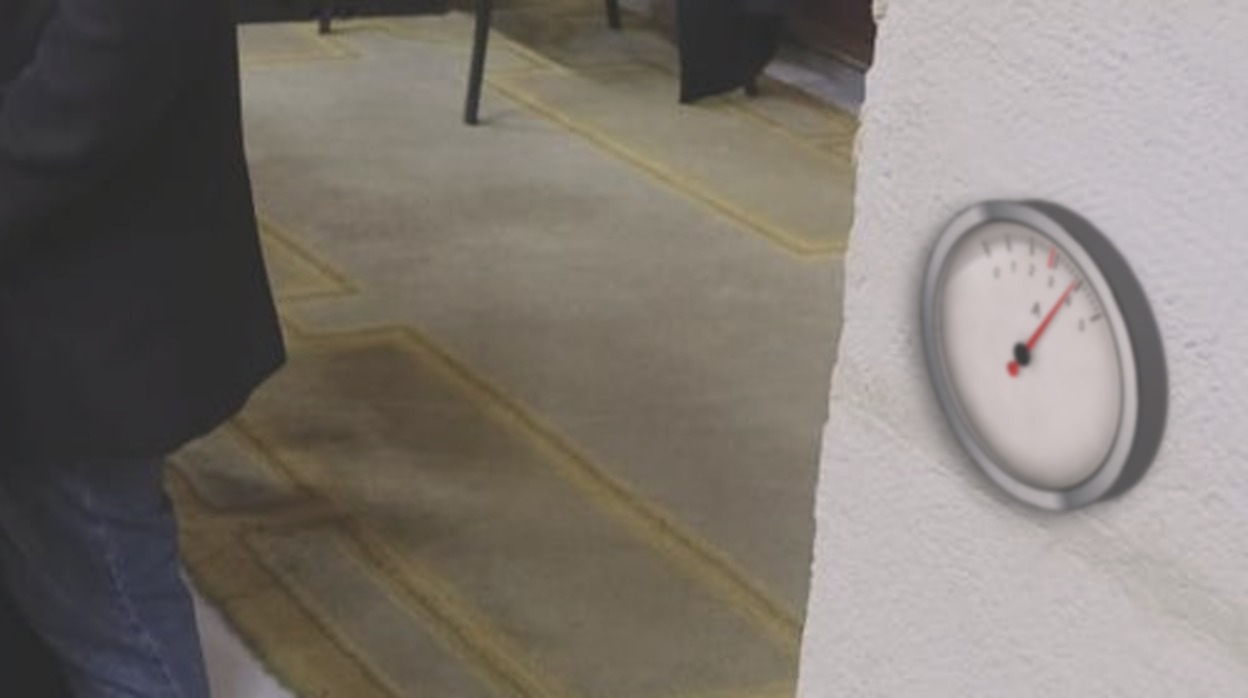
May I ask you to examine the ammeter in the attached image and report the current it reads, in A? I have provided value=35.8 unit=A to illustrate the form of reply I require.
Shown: value=4 unit=A
